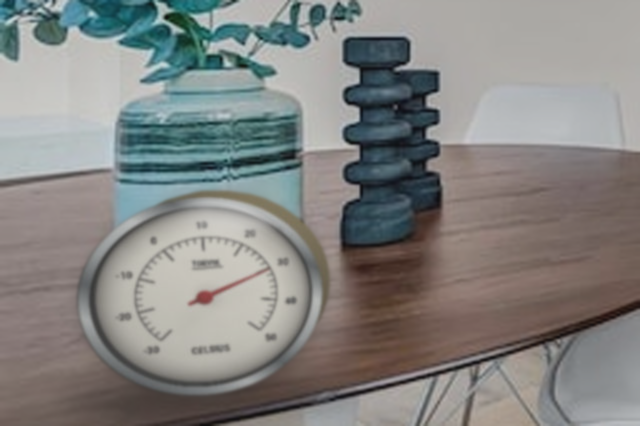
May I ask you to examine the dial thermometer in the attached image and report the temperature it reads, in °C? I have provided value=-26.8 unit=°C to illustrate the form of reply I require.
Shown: value=30 unit=°C
